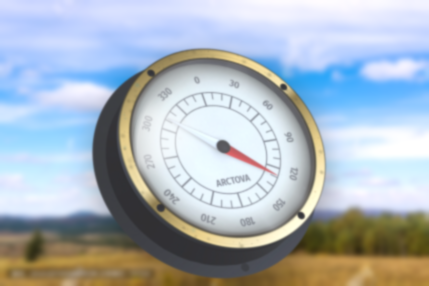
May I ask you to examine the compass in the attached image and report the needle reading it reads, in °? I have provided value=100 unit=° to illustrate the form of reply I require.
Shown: value=130 unit=°
